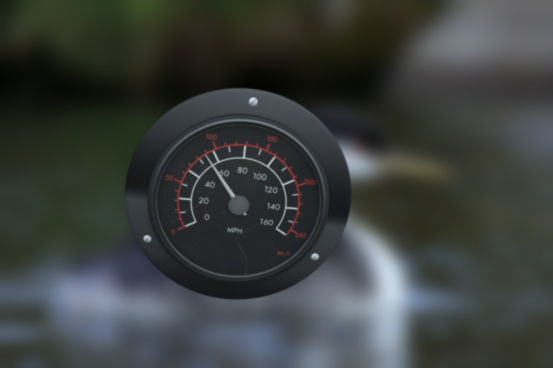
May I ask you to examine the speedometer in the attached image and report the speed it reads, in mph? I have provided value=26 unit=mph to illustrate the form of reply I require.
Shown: value=55 unit=mph
